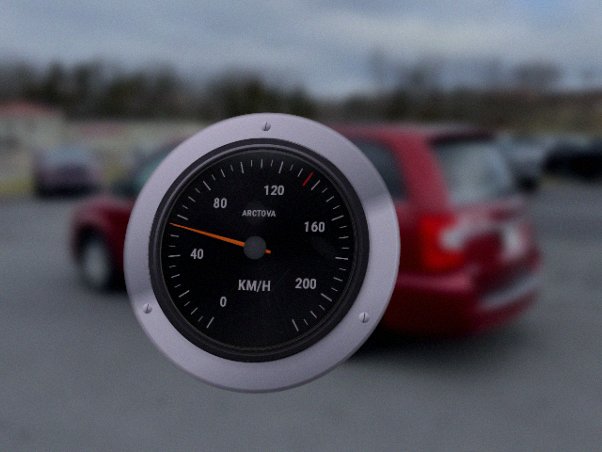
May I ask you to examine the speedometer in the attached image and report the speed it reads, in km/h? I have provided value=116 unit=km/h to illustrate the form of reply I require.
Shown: value=55 unit=km/h
